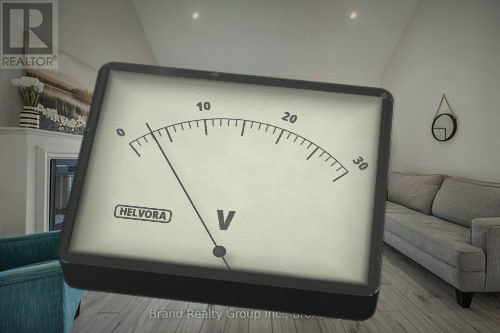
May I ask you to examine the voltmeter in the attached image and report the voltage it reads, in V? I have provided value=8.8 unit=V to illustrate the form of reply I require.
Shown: value=3 unit=V
